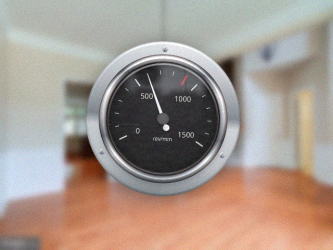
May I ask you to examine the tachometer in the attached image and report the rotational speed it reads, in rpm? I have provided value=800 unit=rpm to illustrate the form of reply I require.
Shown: value=600 unit=rpm
